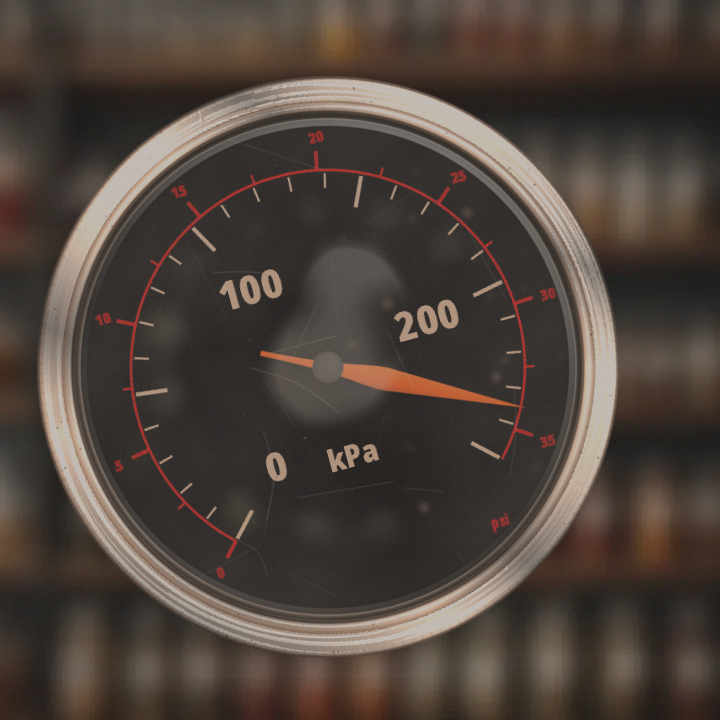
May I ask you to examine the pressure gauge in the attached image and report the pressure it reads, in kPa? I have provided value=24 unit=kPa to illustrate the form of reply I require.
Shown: value=235 unit=kPa
